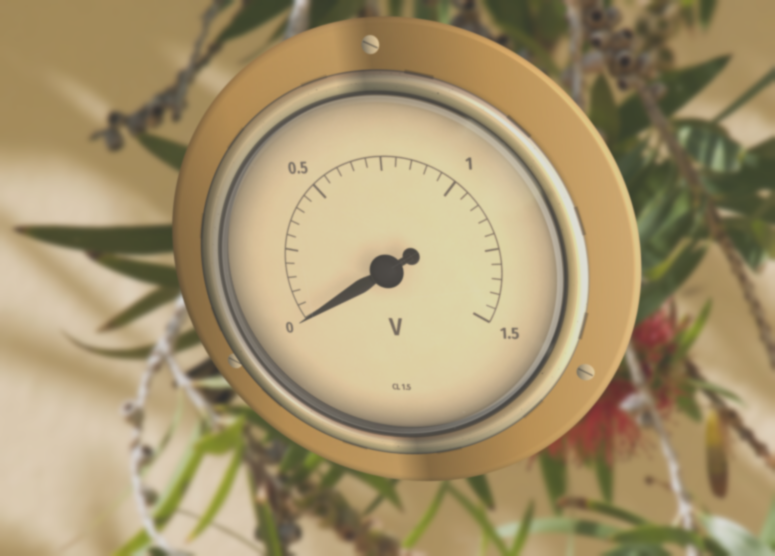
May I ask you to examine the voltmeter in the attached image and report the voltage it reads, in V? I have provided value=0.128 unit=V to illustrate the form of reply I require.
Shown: value=0 unit=V
